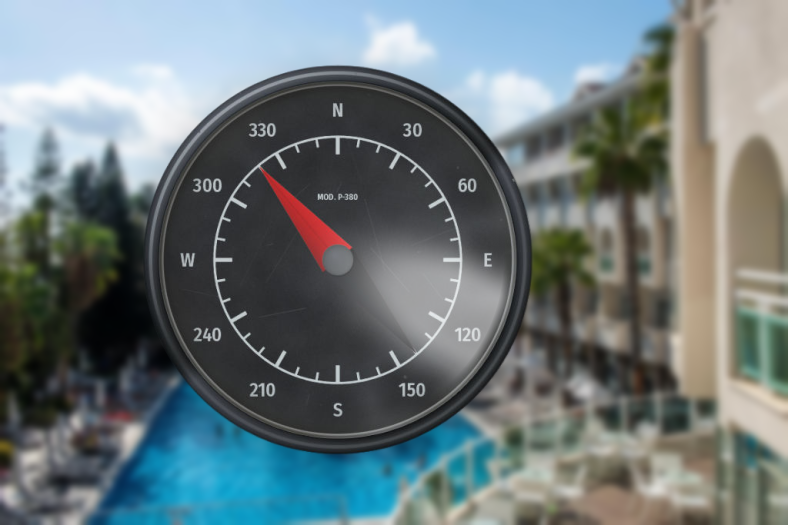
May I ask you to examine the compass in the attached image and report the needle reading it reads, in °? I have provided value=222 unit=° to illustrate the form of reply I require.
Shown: value=320 unit=°
